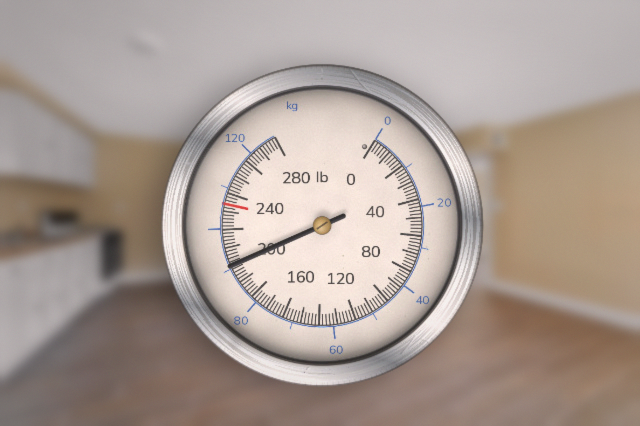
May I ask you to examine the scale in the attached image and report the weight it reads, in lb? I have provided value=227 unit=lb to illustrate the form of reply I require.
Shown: value=200 unit=lb
